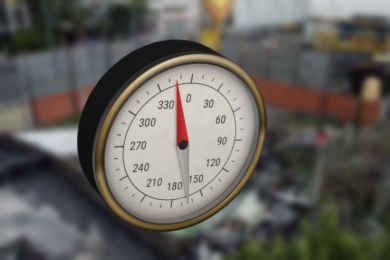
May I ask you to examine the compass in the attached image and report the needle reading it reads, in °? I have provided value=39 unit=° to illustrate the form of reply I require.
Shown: value=345 unit=°
